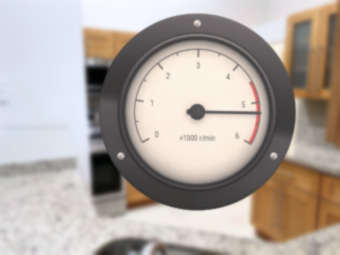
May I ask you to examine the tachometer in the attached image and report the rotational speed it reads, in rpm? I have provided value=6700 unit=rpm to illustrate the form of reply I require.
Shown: value=5250 unit=rpm
